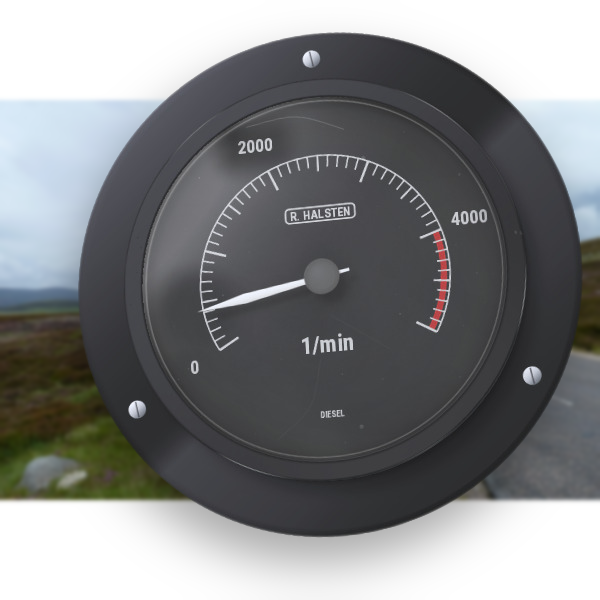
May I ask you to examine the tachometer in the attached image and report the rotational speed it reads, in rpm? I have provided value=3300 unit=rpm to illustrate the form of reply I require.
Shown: value=400 unit=rpm
